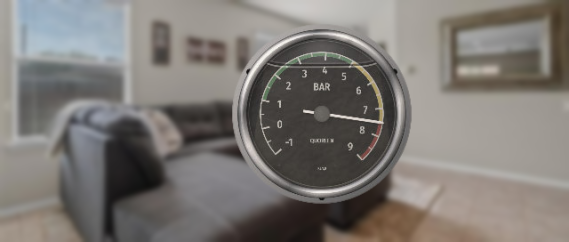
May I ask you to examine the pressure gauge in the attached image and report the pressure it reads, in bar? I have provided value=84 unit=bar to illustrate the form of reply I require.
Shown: value=7.5 unit=bar
